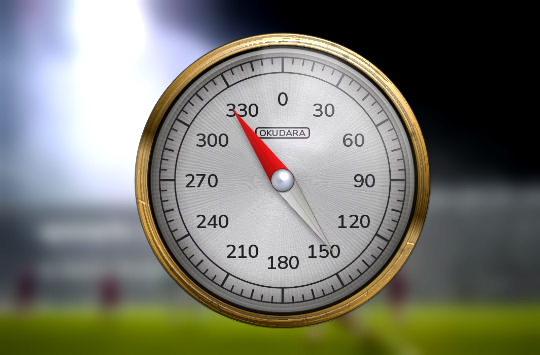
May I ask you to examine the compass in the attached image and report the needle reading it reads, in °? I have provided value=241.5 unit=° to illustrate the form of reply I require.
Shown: value=325 unit=°
